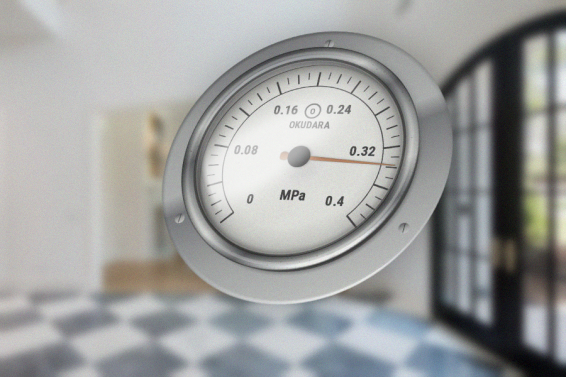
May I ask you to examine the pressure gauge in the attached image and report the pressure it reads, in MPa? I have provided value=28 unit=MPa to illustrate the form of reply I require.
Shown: value=0.34 unit=MPa
